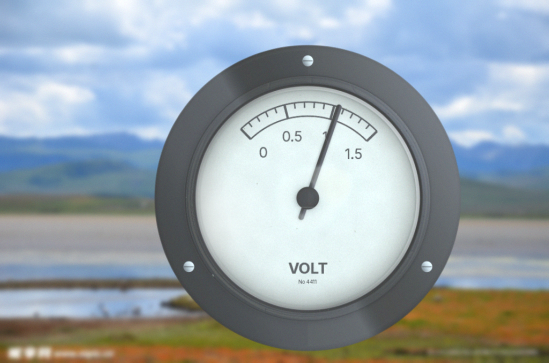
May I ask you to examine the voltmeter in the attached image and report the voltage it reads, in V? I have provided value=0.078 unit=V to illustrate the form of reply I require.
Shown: value=1.05 unit=V
